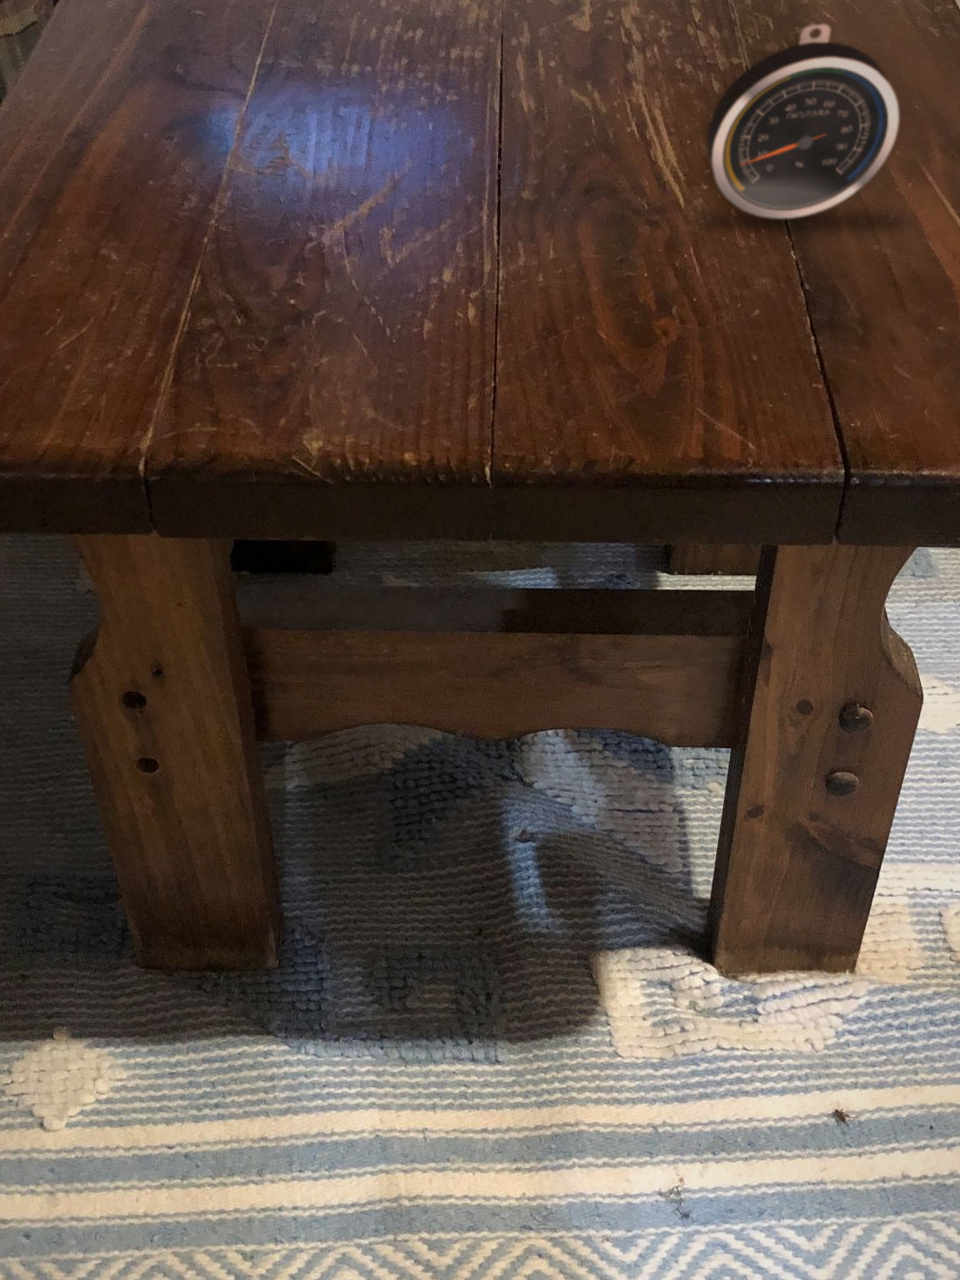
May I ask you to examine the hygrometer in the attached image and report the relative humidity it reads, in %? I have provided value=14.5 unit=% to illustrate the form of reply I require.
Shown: value=10 unit=%
